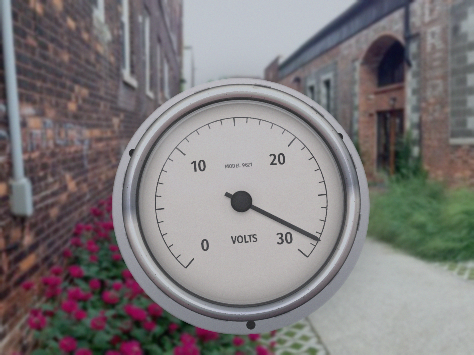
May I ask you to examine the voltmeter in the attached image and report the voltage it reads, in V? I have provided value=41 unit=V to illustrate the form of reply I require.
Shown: value=28.5 unit=V
